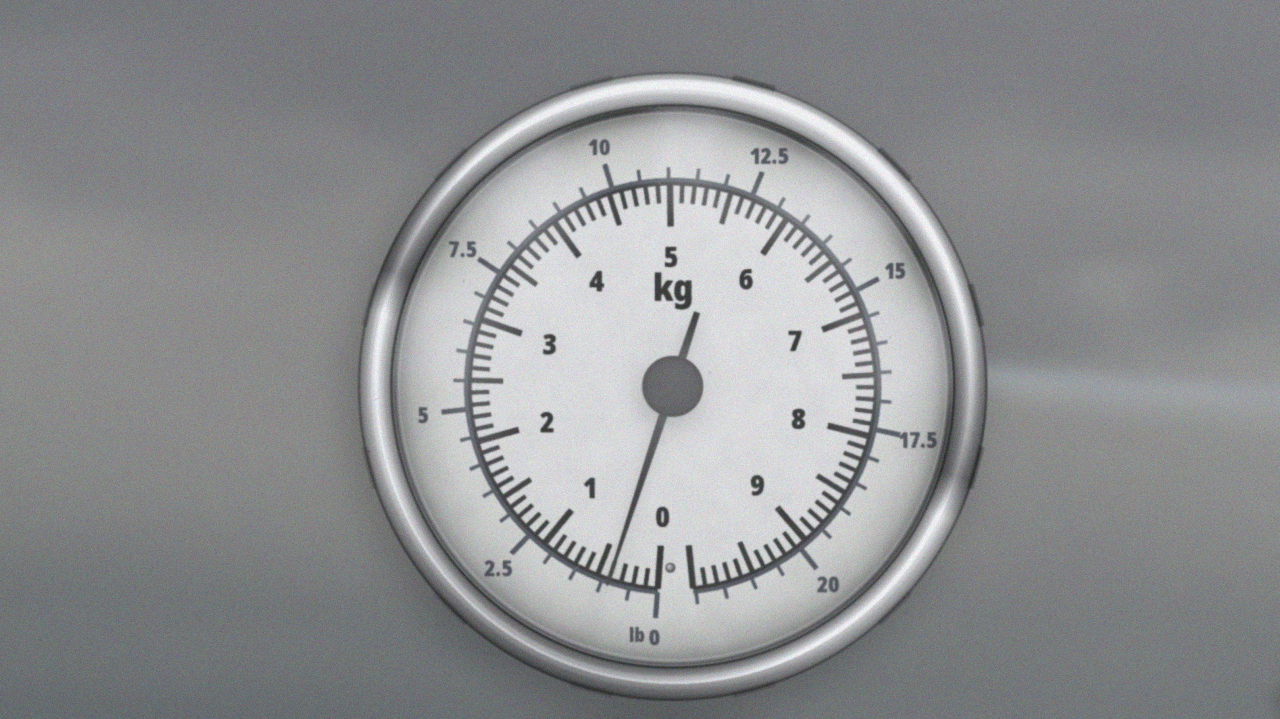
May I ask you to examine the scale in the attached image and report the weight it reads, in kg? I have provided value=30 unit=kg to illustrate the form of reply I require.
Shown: value=0.4 unit=kg
